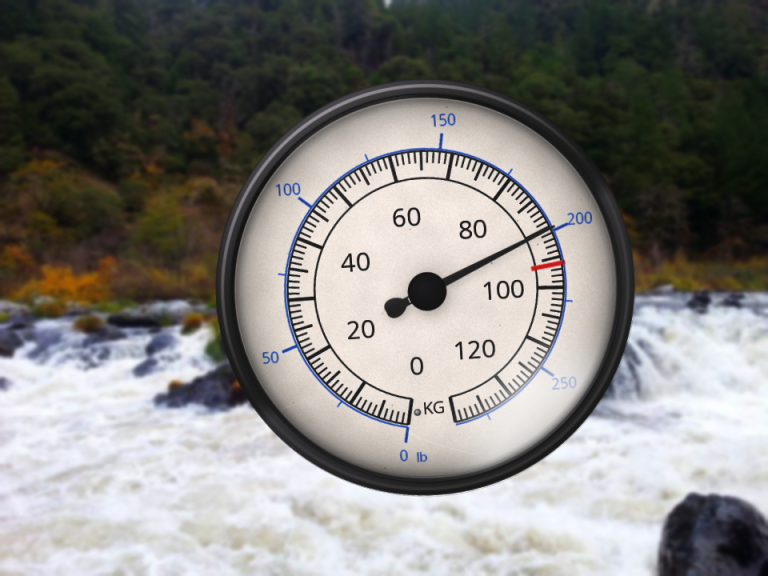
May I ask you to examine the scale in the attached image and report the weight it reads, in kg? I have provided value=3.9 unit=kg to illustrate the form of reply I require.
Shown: value=90 unit=kg
